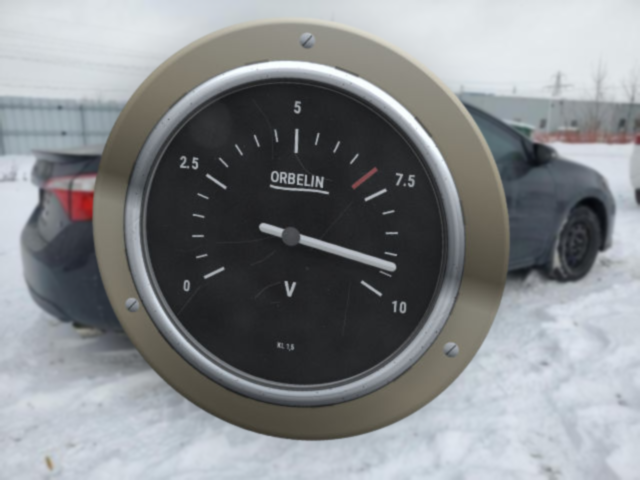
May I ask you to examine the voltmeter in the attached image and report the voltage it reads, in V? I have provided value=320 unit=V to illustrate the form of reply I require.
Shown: value=9.25 unit=V
